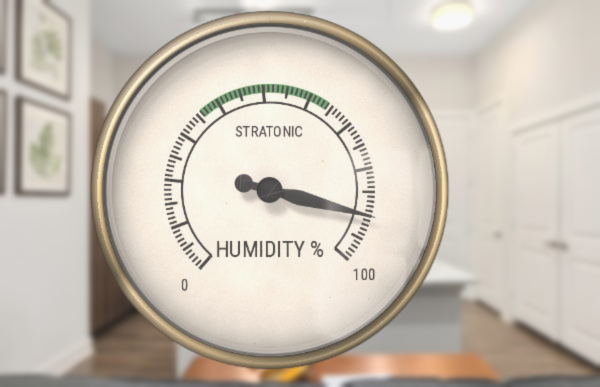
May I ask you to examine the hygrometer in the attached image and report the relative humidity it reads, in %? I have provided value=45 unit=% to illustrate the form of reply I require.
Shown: value=90 unit=%
